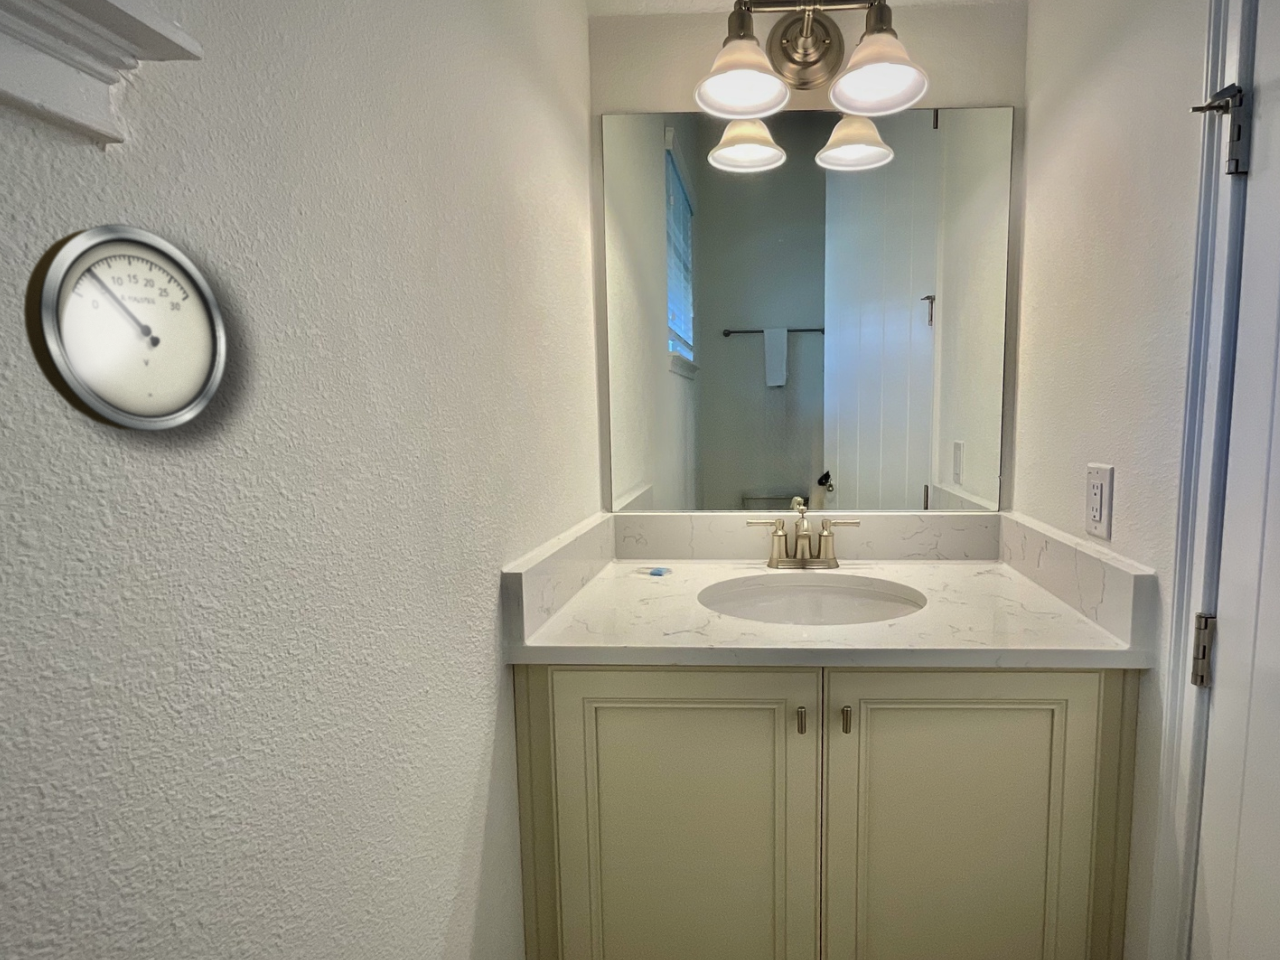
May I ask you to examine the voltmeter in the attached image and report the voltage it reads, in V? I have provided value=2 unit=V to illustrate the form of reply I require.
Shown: value=5 unit=V
